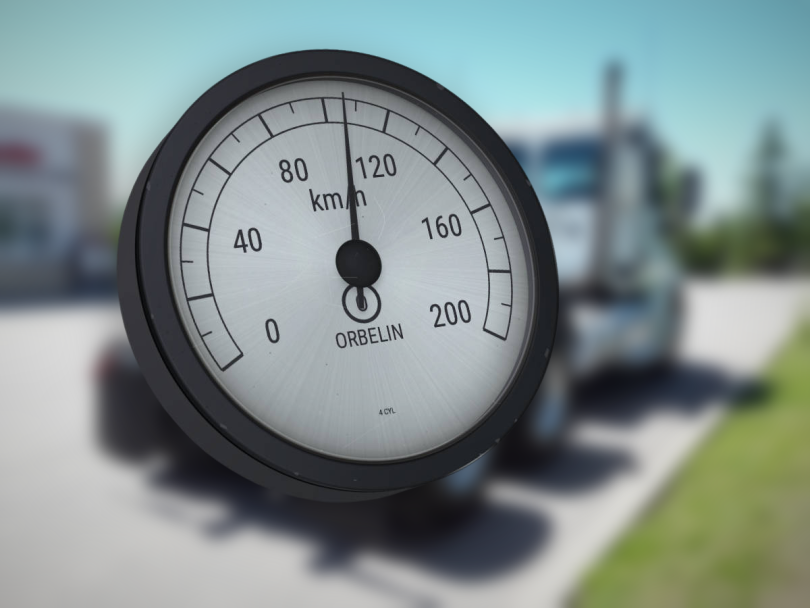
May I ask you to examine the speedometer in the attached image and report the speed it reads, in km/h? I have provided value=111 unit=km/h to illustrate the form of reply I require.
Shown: value=105 unit=km/h
